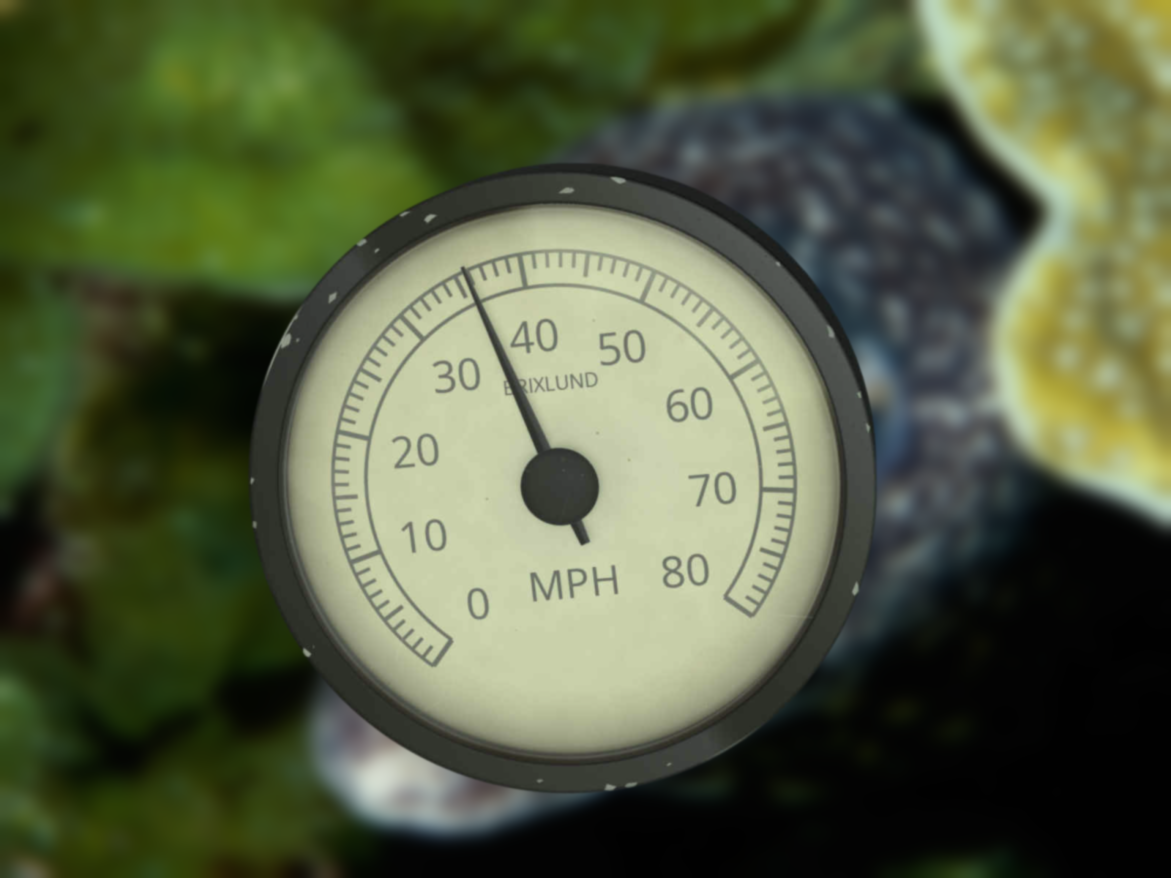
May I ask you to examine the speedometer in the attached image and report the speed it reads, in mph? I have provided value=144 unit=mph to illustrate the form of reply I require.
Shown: value=36 unit=mph
